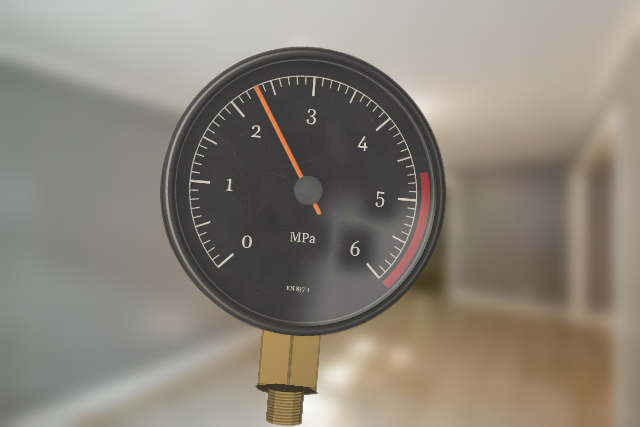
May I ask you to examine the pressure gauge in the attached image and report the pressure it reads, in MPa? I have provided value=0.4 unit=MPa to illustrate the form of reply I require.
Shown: value=2.3 unit=MPa
